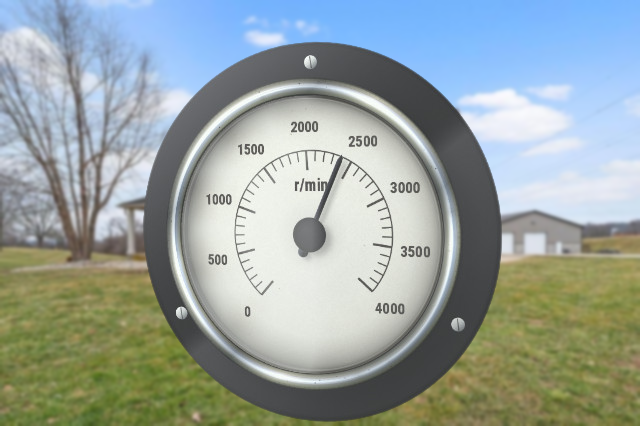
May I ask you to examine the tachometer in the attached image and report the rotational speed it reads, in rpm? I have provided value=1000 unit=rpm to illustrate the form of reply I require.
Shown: value=2400 unit=rpm
